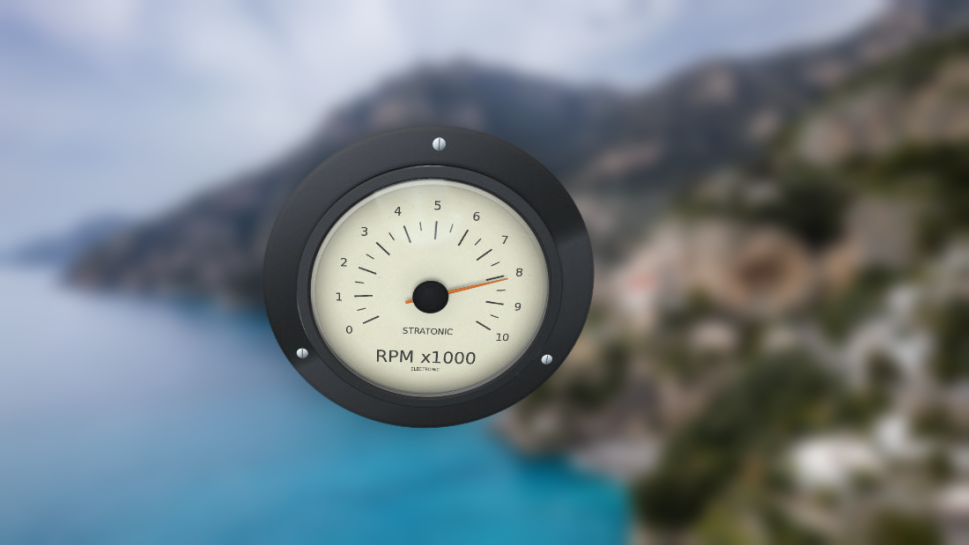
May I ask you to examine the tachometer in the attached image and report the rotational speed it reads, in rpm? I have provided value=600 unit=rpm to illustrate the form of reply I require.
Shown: value=8000 unit=rpm
